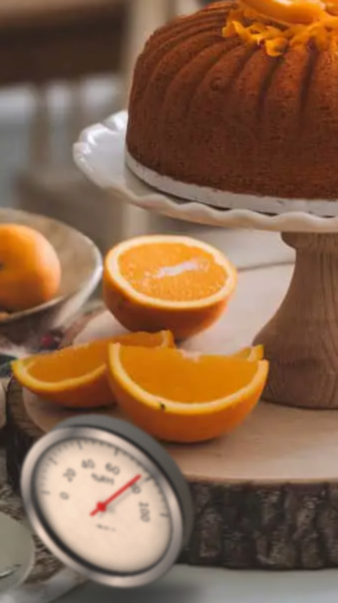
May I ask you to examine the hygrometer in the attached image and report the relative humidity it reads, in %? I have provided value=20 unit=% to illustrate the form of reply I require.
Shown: value=76 unit=%
